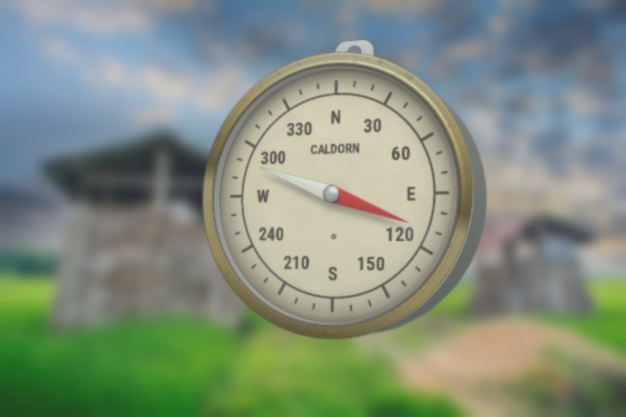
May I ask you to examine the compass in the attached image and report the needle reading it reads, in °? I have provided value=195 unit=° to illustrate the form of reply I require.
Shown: value=110 unit=°
